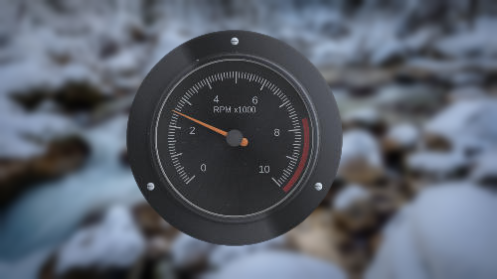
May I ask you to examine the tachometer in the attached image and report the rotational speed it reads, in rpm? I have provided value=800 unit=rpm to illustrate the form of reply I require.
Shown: value=2500 unit=rpm
